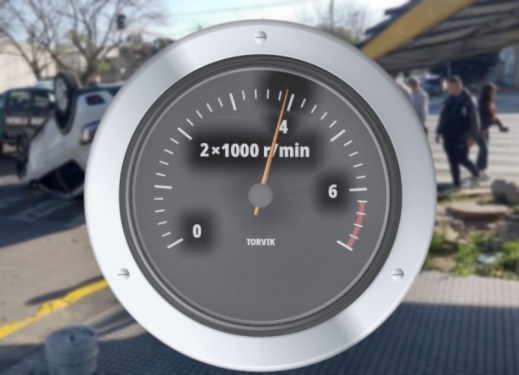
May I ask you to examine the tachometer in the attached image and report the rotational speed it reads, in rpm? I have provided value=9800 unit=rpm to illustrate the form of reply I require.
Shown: value=3900 unit=rpm
